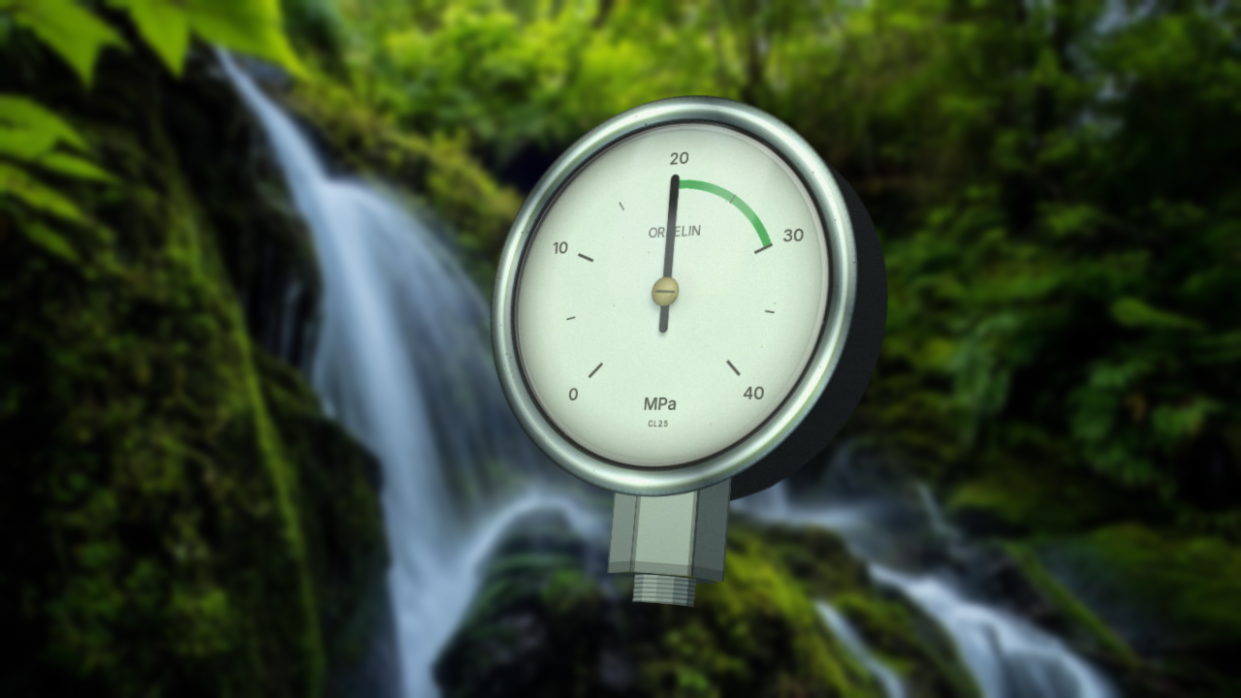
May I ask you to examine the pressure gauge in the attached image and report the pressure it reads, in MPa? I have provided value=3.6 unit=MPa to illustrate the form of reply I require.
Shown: value=20 unit=MPa
